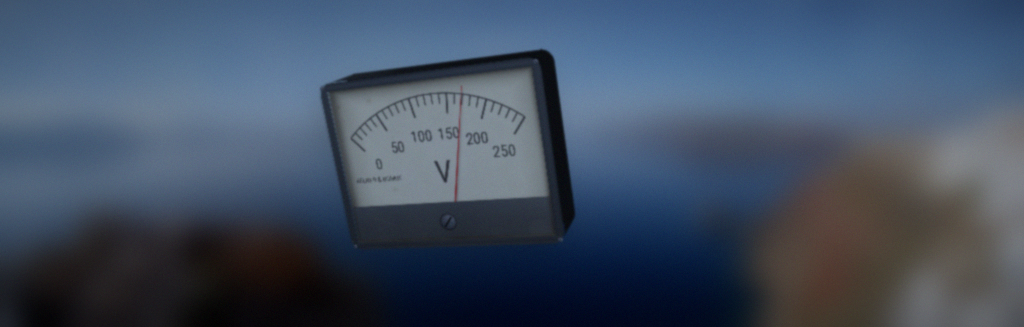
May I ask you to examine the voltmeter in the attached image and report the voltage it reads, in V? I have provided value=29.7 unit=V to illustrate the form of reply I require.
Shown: value=170 unit=V
